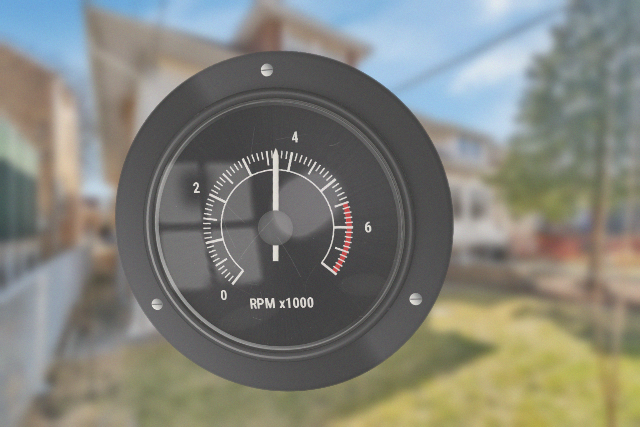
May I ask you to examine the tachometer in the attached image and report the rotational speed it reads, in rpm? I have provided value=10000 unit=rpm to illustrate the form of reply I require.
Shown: value=3700 unit=rpm
